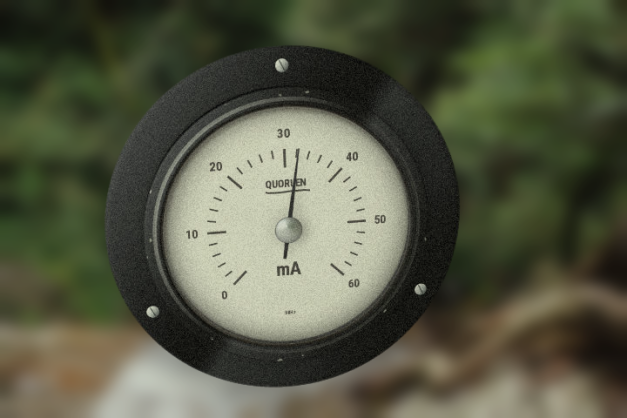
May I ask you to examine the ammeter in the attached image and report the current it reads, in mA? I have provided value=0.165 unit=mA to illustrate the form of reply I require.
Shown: value=32 unit=mA
